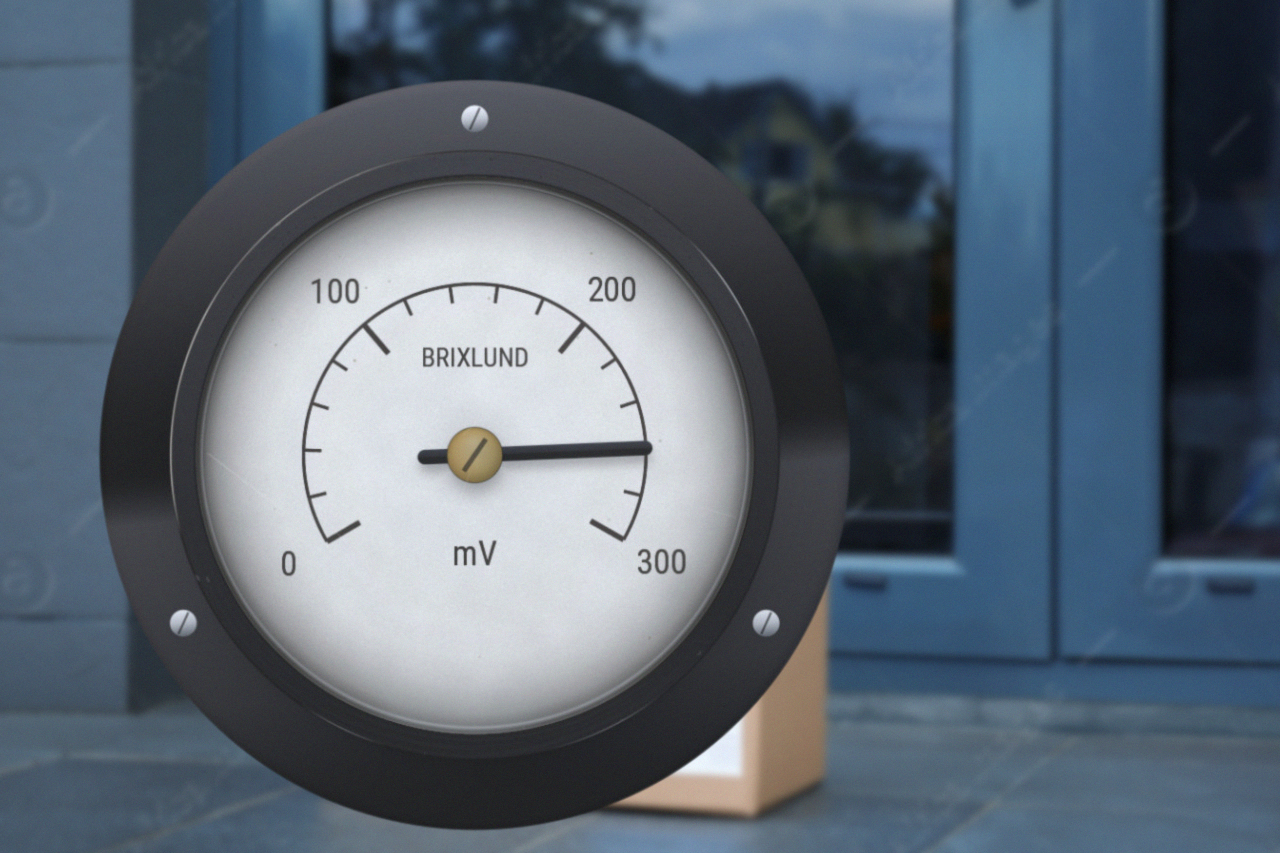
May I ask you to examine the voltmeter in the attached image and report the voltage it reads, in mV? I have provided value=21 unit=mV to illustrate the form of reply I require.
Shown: value=260 unit=mV
